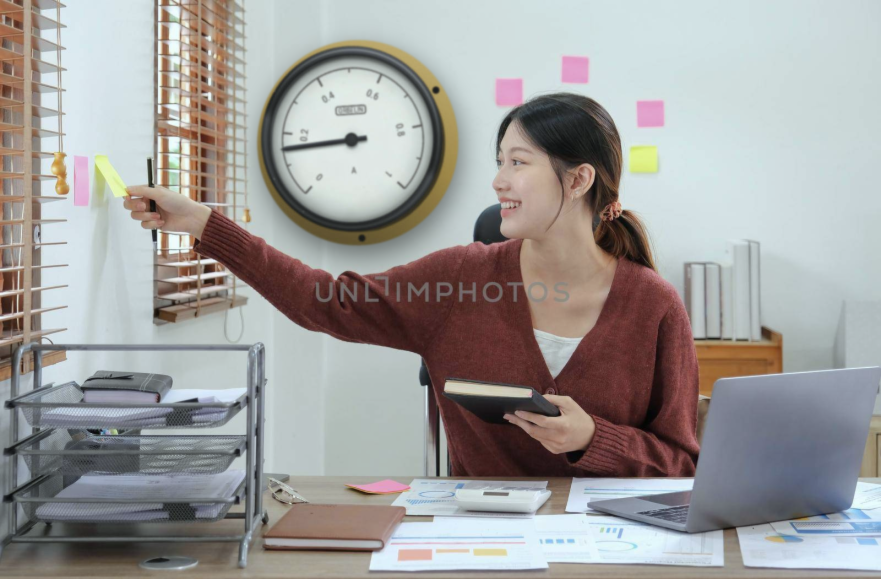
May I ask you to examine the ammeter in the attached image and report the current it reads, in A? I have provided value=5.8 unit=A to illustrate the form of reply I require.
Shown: value=0.15 unit=A
